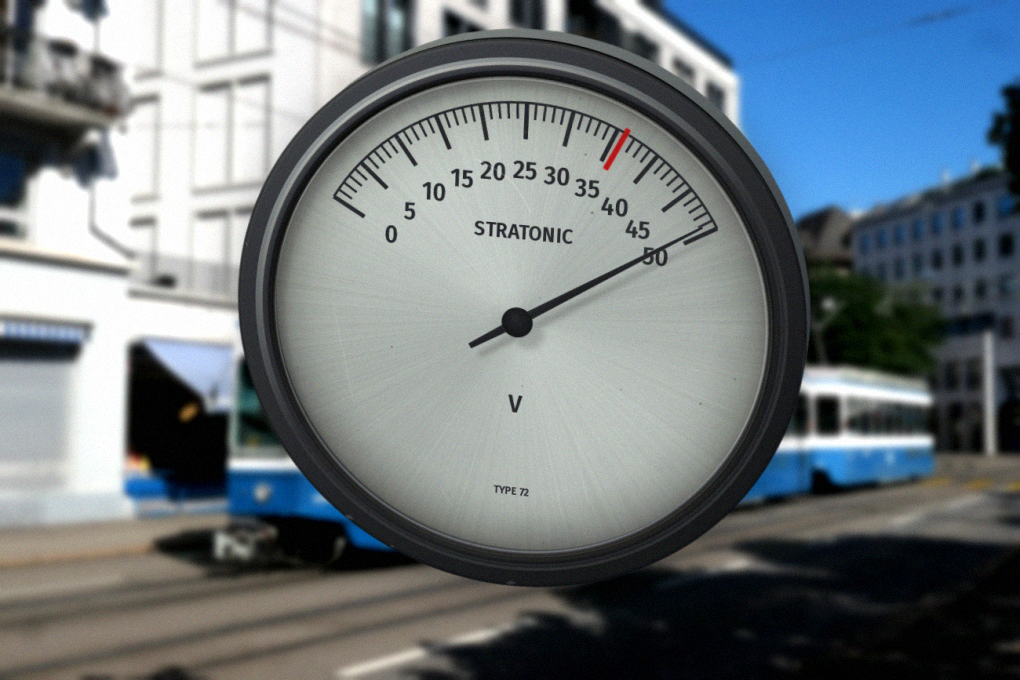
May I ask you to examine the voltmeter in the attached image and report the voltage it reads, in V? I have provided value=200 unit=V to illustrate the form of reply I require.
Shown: value=49 unit=V
